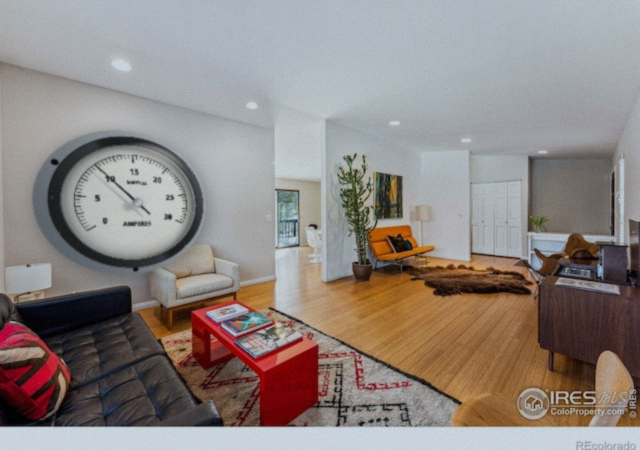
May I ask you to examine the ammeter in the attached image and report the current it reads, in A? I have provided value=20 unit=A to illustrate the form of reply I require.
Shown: value=10 unit=A
